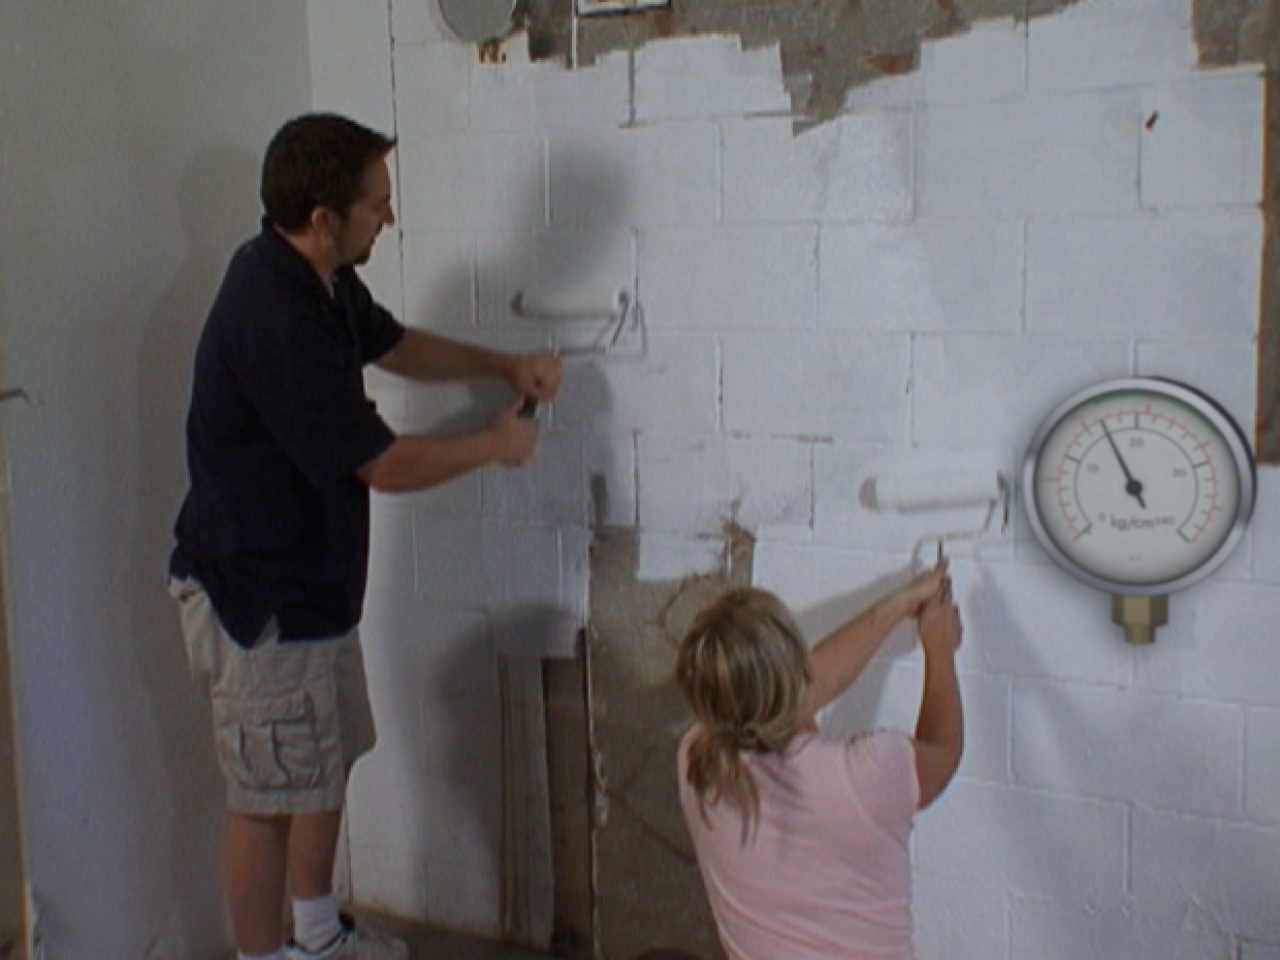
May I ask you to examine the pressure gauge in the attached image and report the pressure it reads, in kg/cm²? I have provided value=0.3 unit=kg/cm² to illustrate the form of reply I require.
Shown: value=16 unit=kg/cm²
